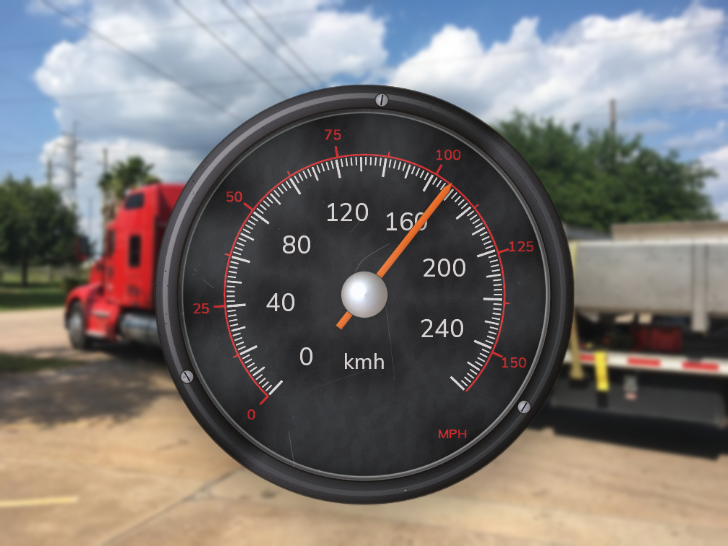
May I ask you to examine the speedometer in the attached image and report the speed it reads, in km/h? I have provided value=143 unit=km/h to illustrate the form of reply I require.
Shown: value=168 unit=km/h
